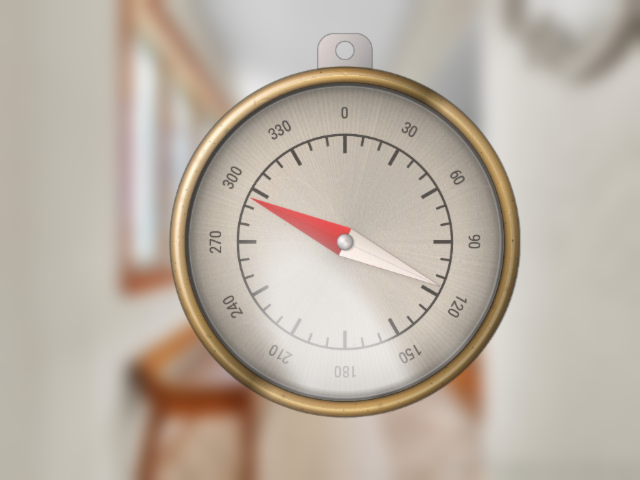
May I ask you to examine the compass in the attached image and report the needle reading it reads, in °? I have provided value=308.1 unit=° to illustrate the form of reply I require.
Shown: value=295 unit=°
